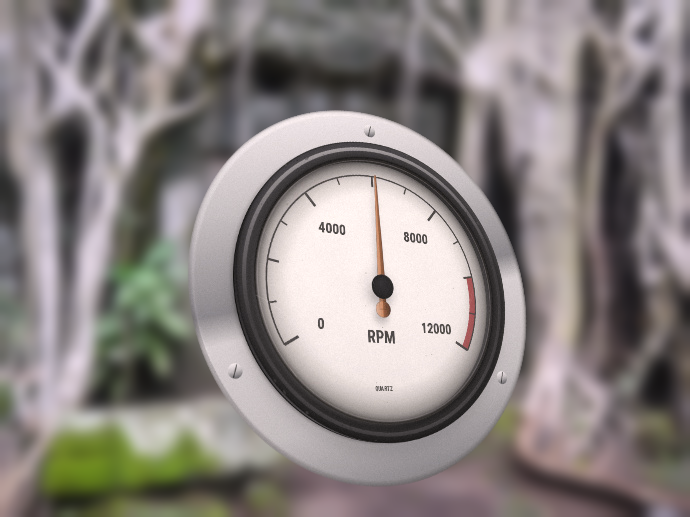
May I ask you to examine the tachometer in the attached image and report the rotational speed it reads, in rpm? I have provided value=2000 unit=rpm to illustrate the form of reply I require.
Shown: value=6000 unit=rpm
